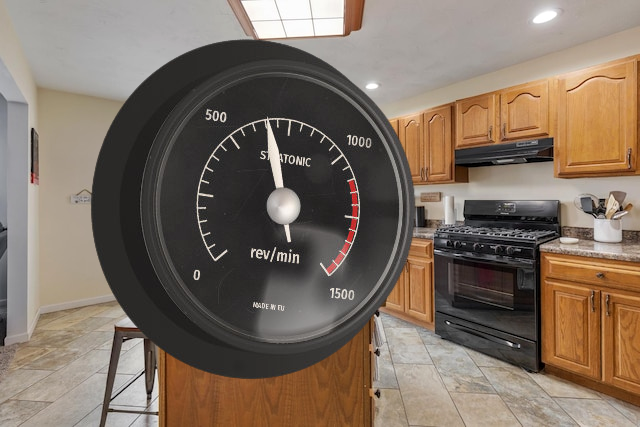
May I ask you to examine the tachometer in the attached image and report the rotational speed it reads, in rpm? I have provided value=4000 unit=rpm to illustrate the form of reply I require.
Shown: value=650 unit=rpm
